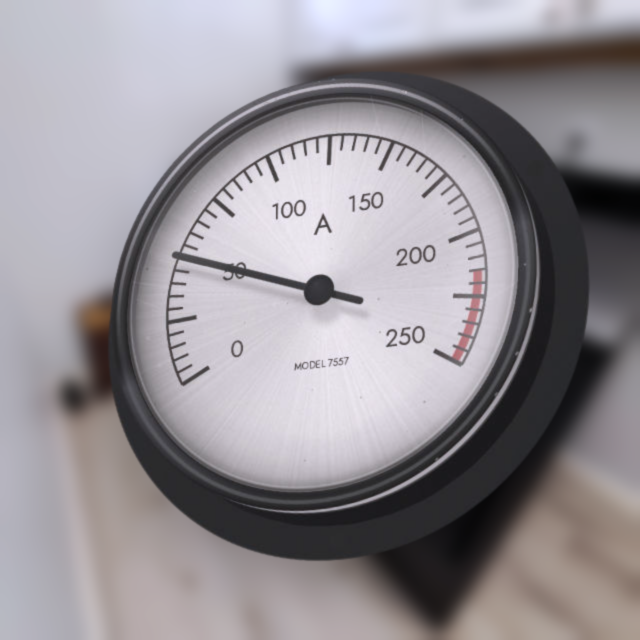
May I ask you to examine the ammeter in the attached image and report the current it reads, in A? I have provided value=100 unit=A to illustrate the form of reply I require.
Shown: value=50 unit=A
